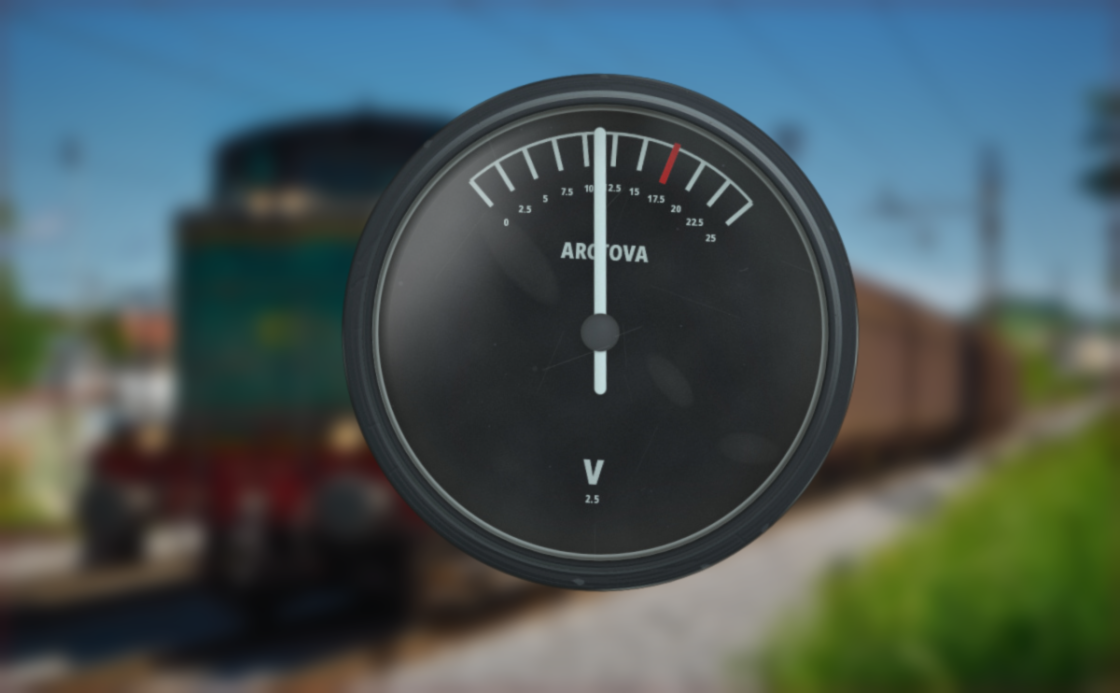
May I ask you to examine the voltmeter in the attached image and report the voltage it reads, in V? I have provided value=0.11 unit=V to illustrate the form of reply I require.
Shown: value=11.25 unit=V
